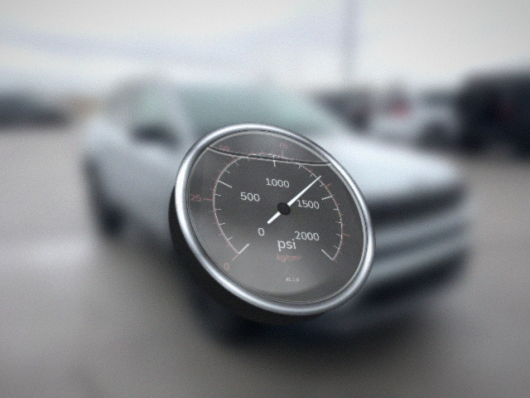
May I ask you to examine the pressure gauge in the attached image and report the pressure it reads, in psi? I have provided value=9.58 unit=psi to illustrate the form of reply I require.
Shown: value=1350 unit=psi
